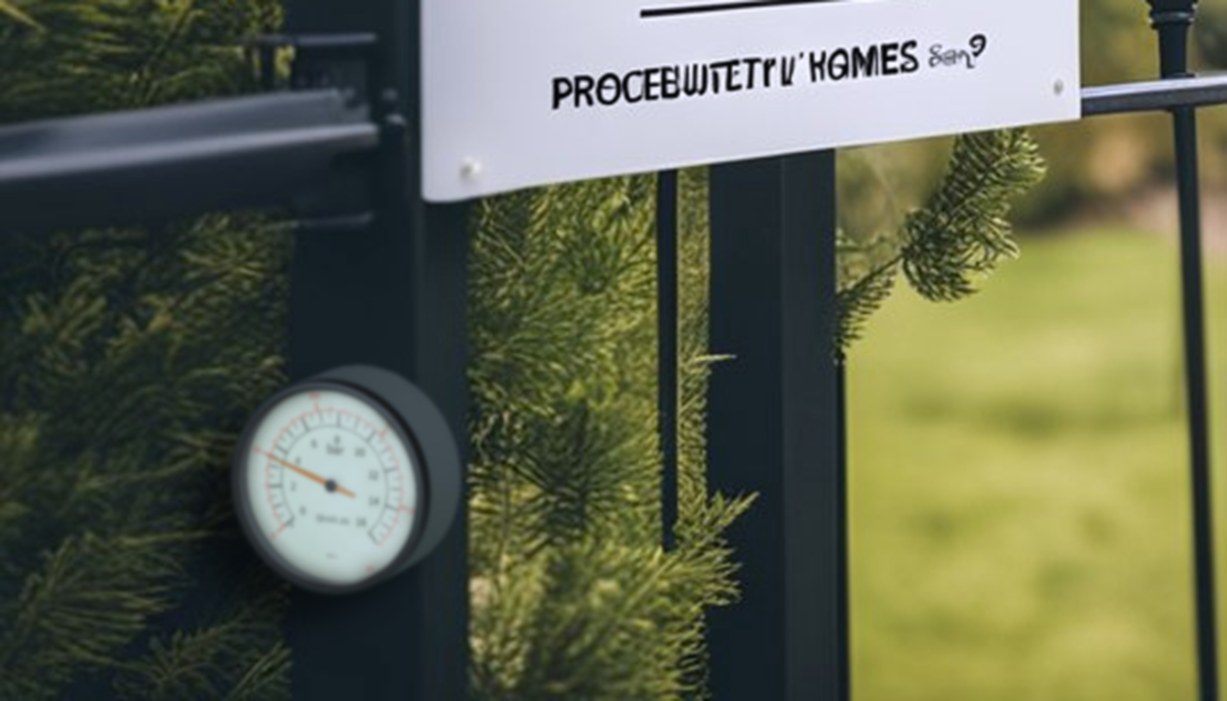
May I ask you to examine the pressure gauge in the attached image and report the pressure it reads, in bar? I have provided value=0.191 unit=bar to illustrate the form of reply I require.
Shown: value=3.5 unit=bar
